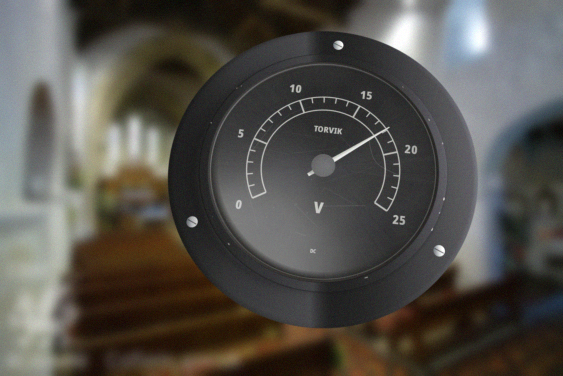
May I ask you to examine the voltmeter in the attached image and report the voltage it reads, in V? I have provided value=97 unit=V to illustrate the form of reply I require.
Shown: value=18 unit=V
